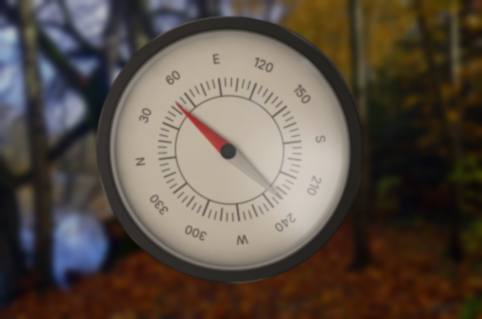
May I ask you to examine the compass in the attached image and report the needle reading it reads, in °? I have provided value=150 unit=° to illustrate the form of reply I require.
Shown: value=50 unit=°
